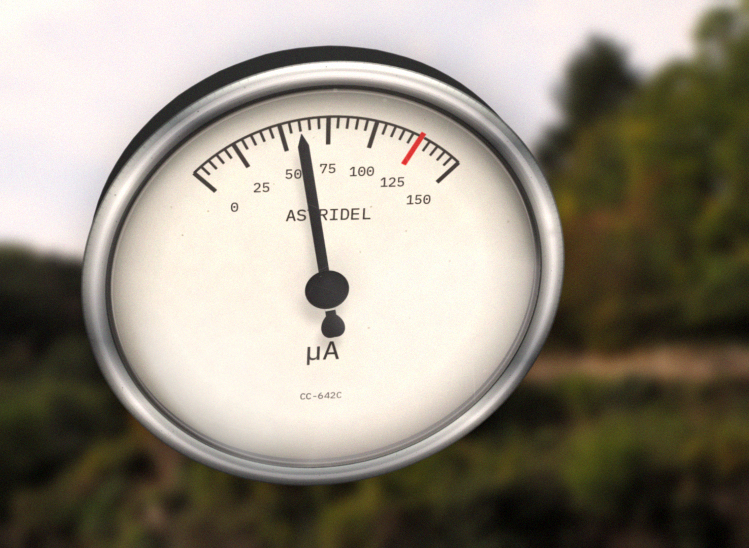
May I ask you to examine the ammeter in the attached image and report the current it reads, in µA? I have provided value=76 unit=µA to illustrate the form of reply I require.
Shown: value=60 unit=µA
